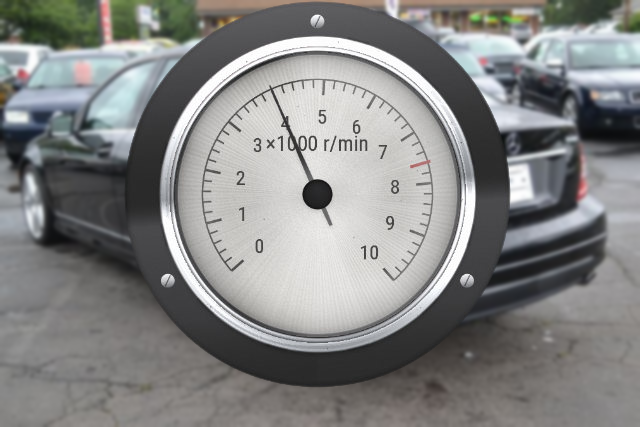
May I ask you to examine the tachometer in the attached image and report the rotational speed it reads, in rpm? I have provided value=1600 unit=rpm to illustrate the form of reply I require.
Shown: value=4000 unit=rpm
